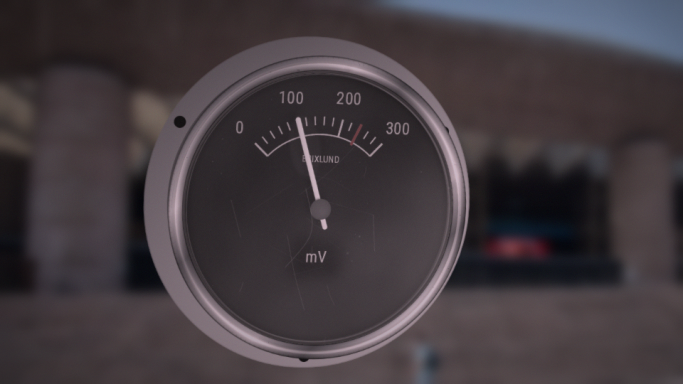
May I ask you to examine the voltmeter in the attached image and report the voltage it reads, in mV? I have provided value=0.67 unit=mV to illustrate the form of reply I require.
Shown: value=100 unit=mV
